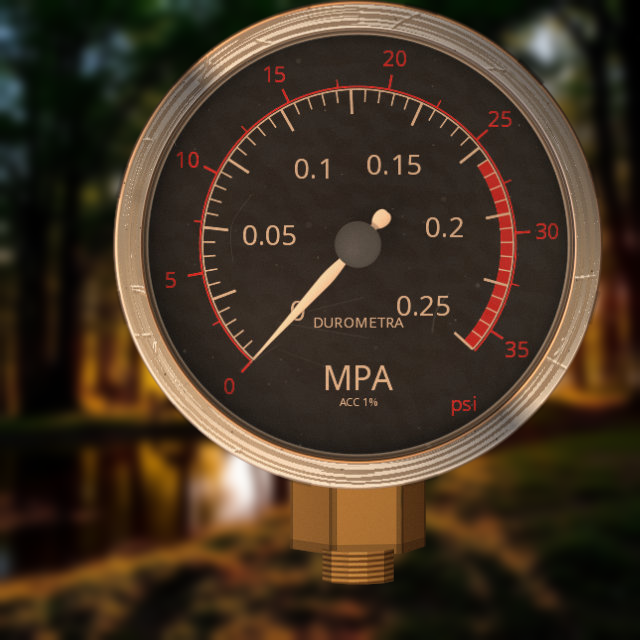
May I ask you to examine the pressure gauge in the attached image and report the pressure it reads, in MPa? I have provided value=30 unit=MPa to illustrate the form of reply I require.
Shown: value=0 unit=MPa
